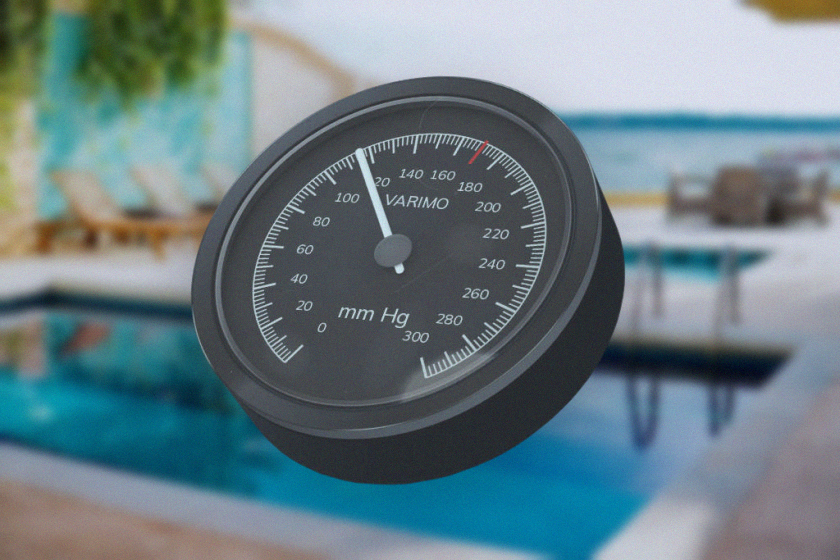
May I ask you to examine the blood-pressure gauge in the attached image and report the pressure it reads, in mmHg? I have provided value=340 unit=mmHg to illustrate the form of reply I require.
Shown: value=116 unit=mmHg
